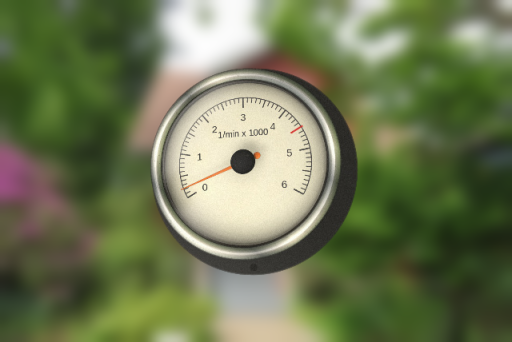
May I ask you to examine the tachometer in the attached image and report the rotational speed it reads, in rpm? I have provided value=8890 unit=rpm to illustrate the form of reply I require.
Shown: value=200 unit=rpm
